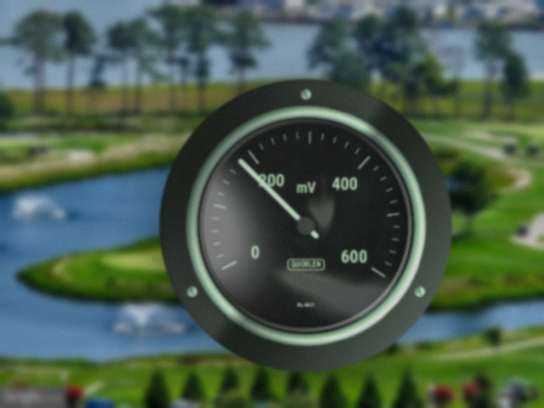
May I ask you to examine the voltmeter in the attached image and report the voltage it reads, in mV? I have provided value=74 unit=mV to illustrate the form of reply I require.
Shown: value=180 unit=mV
